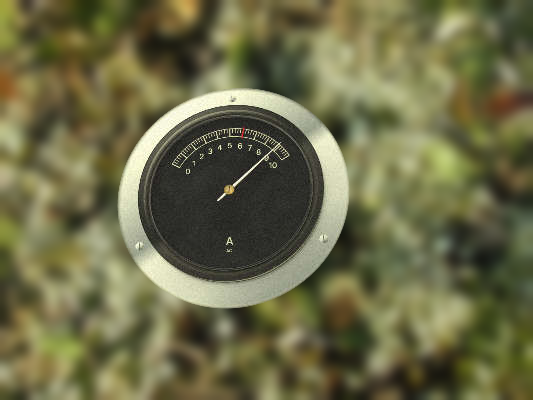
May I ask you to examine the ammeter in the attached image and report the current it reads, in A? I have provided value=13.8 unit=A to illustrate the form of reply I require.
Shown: value=9 unit=A
